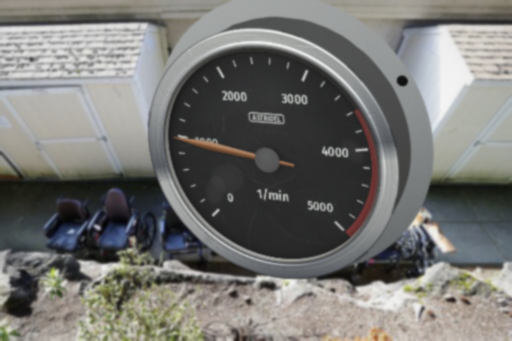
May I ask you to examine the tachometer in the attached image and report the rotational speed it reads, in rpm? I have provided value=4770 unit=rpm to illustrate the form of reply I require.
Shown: value=1000 unit=rpm
